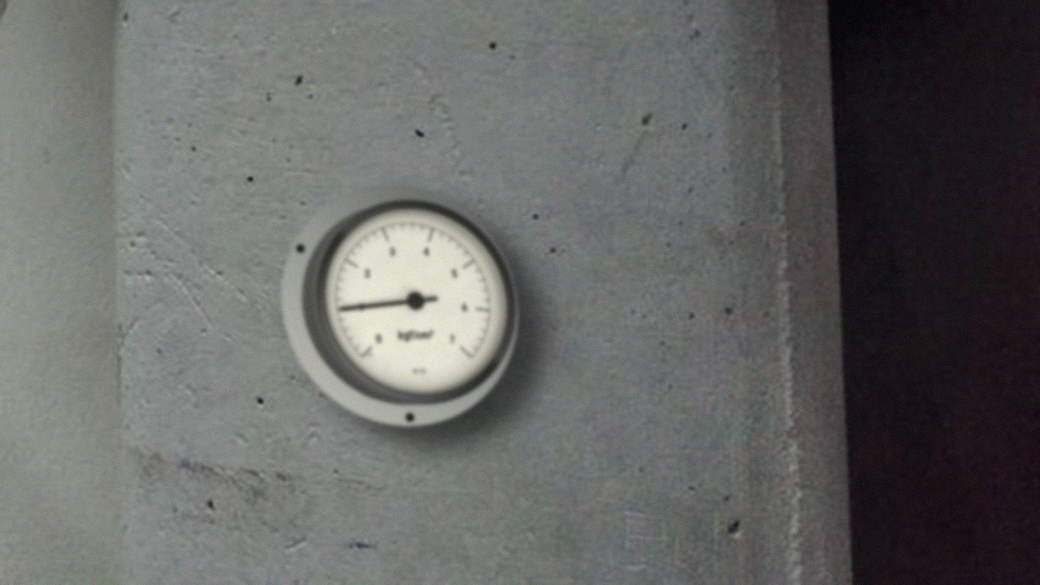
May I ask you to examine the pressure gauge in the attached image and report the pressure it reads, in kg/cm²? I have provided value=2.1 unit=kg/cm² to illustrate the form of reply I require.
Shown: value=1 unit=kg/cm²
